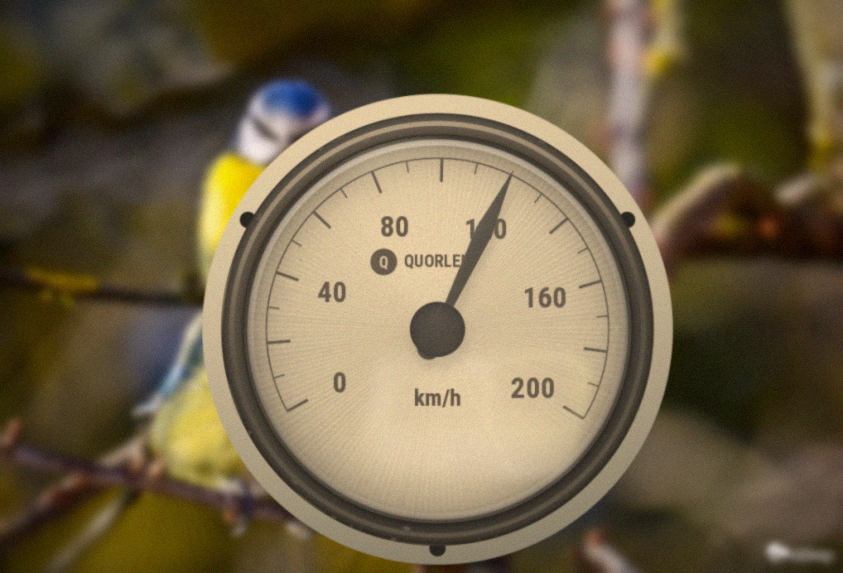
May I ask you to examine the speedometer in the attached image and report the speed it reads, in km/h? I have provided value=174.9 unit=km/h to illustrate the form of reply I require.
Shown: value=120 unit=km/h
